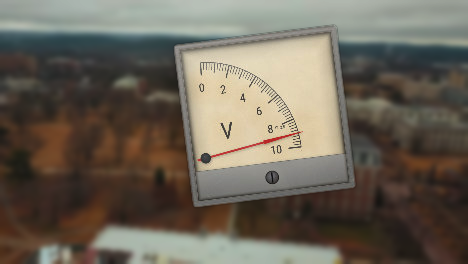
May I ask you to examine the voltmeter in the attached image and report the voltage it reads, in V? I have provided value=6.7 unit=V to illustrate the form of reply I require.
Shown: value=9 unit=V
